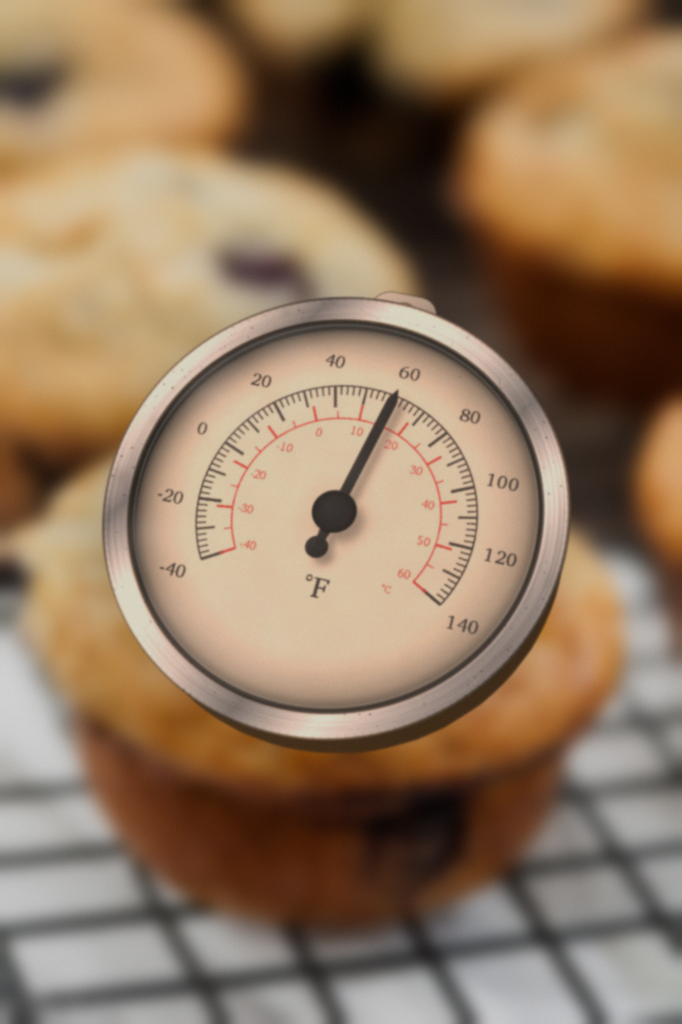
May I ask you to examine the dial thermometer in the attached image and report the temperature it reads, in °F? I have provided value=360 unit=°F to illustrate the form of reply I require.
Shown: value=60 unit=°F
